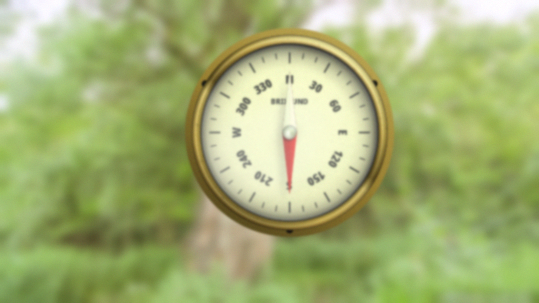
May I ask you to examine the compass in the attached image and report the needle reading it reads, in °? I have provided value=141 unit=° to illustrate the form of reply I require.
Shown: value=180 unit=°
